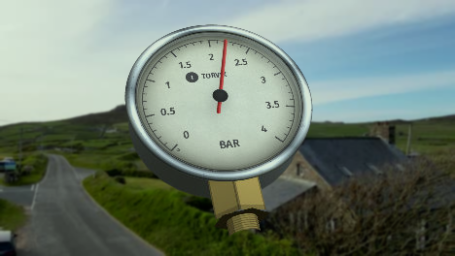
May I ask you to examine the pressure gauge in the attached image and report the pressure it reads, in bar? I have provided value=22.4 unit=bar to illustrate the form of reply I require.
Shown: value=2.2 unit=bar
